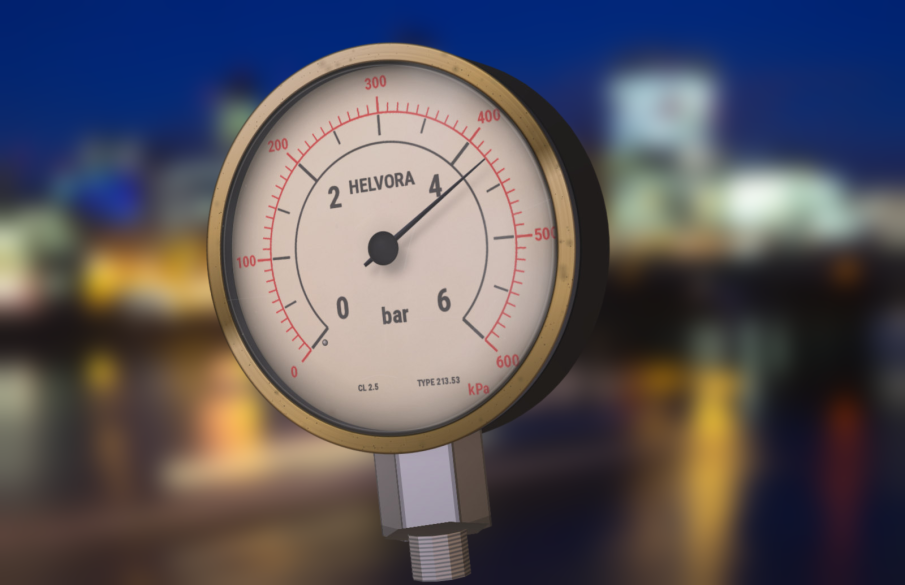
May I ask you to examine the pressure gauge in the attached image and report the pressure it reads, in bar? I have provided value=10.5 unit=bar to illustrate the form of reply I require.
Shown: value=4.25 unit=bar
